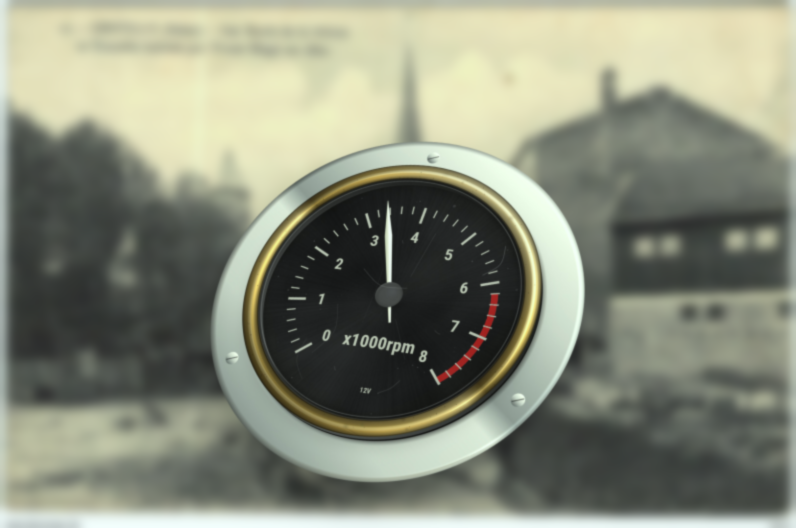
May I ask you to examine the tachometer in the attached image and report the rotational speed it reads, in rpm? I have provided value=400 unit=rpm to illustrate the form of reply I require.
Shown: value=3400 unit=rpm
